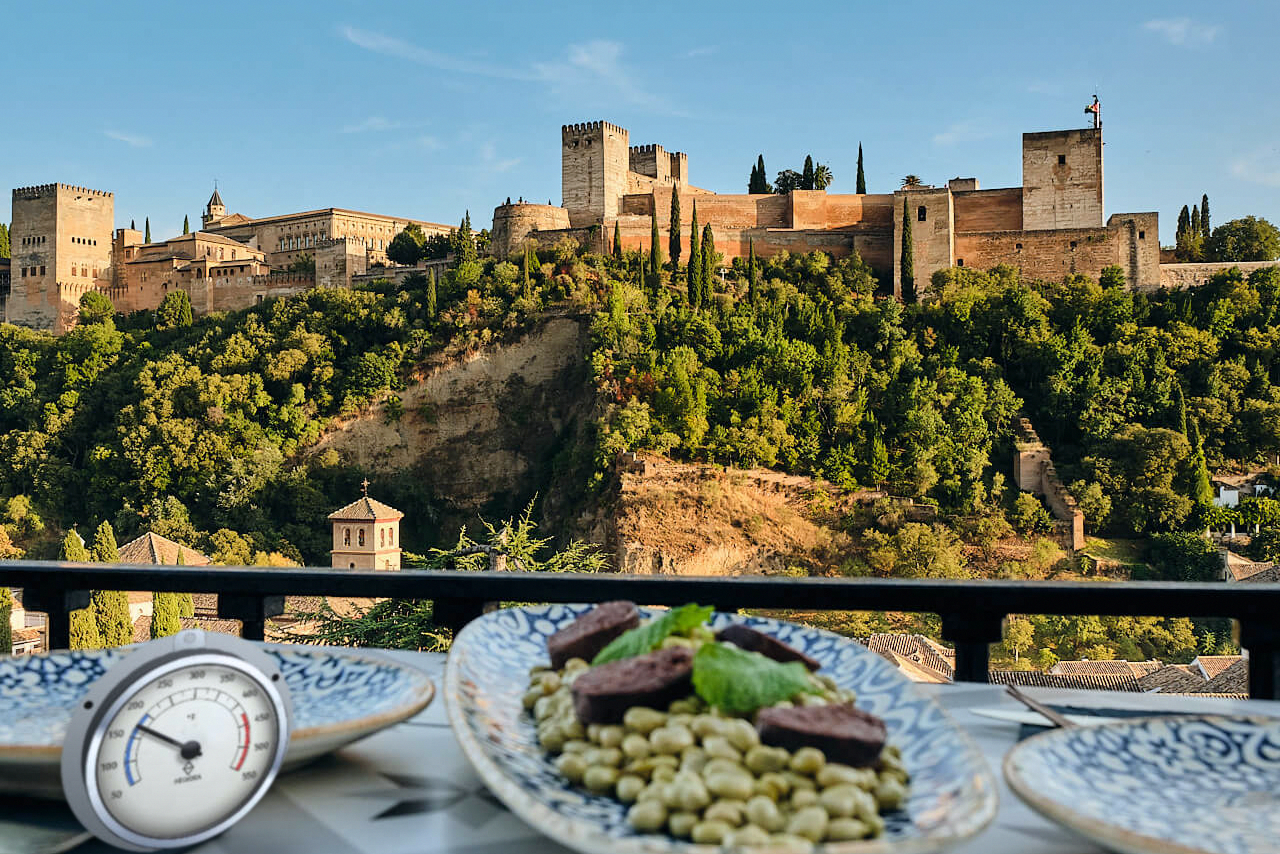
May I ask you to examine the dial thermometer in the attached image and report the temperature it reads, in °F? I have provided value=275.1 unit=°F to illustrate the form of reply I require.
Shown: value=175 unit=°F
